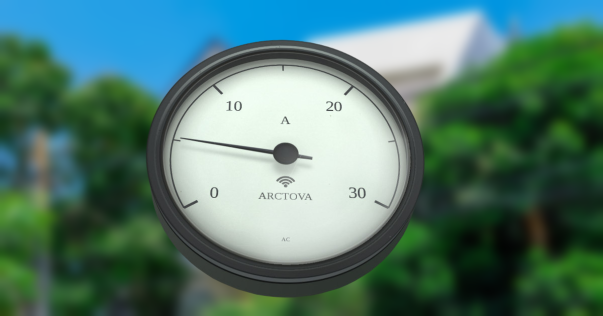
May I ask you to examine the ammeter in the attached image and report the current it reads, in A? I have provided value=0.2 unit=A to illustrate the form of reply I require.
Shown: value=5 unit=A
